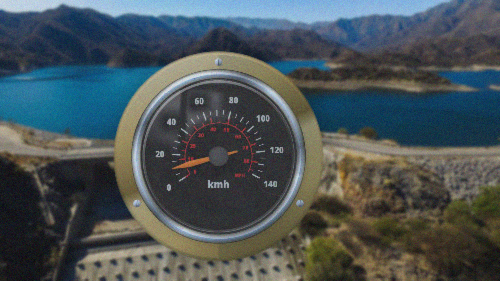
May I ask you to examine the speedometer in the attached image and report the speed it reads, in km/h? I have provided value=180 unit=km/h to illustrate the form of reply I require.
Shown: value=10 unit=km/h
